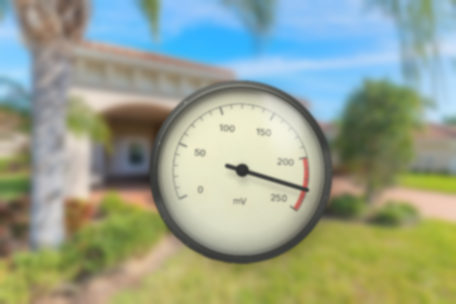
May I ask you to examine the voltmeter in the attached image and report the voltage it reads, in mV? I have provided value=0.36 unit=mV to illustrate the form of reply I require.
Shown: value=230 unit=mV
